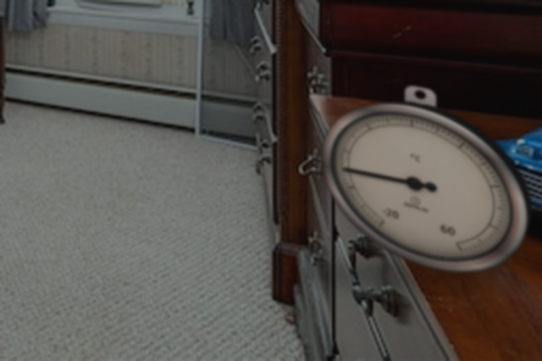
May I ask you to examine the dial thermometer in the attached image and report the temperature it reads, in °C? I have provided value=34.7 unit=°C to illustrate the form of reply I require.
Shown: value=-5 unit=°C
